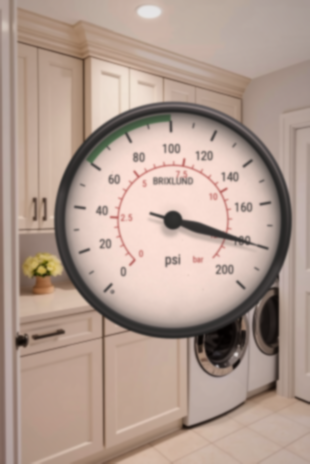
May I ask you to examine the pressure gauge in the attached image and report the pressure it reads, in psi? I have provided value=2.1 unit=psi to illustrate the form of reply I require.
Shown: value=180 unit=psi
